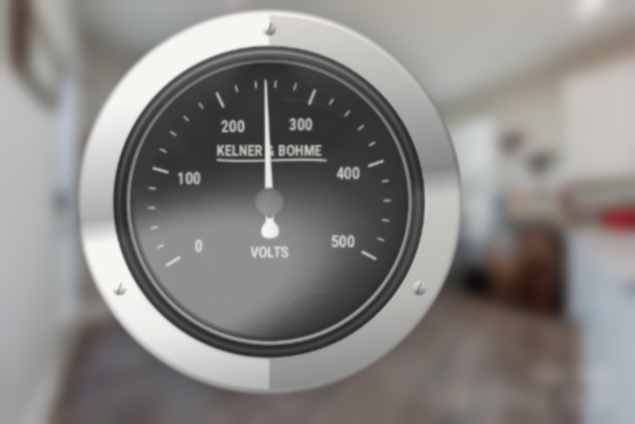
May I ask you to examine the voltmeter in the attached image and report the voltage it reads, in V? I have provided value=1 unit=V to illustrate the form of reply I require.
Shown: value=250 unit=V
